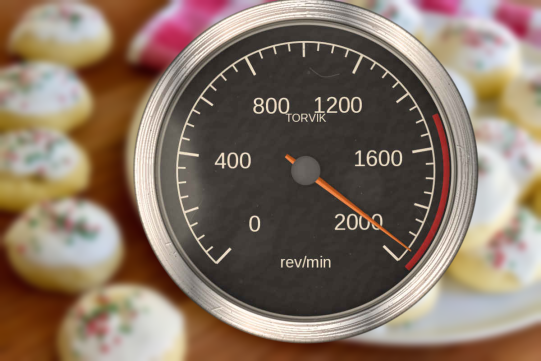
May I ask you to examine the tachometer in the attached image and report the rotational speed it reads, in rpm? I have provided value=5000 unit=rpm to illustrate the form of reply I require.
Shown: value=1950 unit=rpm
